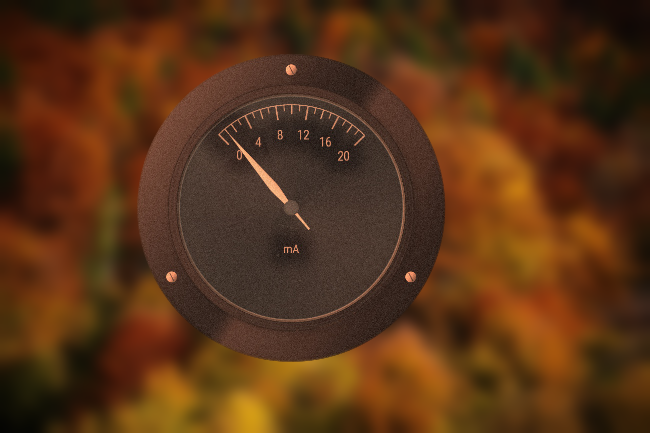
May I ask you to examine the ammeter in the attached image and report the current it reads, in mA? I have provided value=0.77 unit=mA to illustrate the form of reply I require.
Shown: value=1 unit=mA
